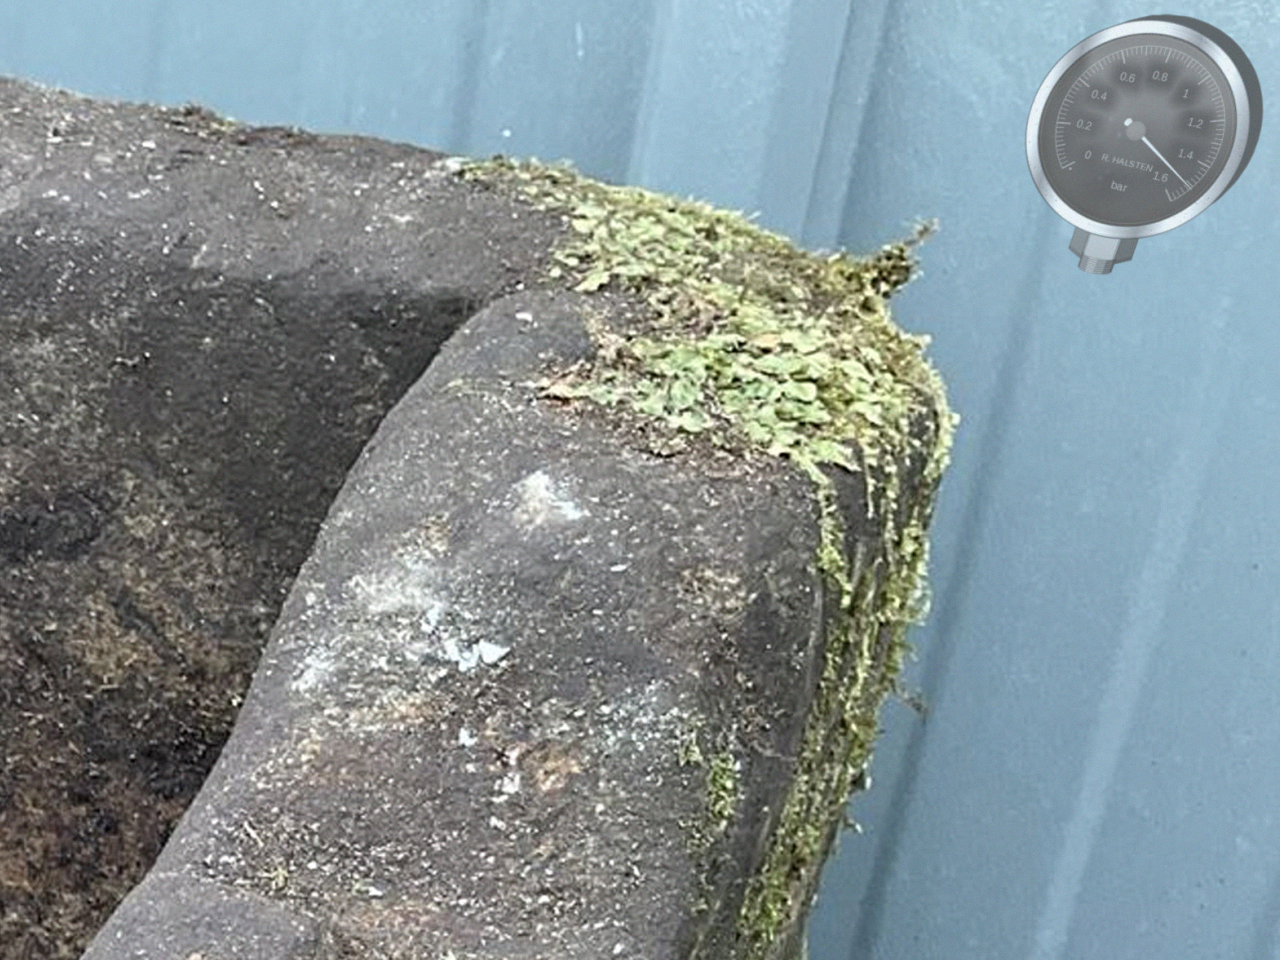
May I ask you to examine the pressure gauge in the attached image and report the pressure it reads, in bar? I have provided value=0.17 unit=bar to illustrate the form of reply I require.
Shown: value=1.5 unit=bar
